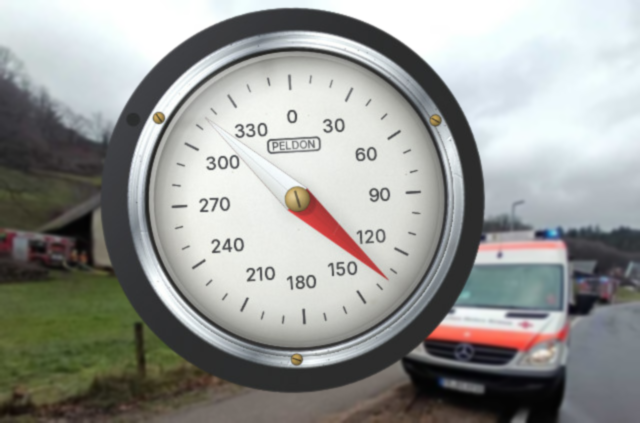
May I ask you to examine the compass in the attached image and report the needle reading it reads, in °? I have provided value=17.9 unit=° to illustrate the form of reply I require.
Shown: value=135 unit=°
